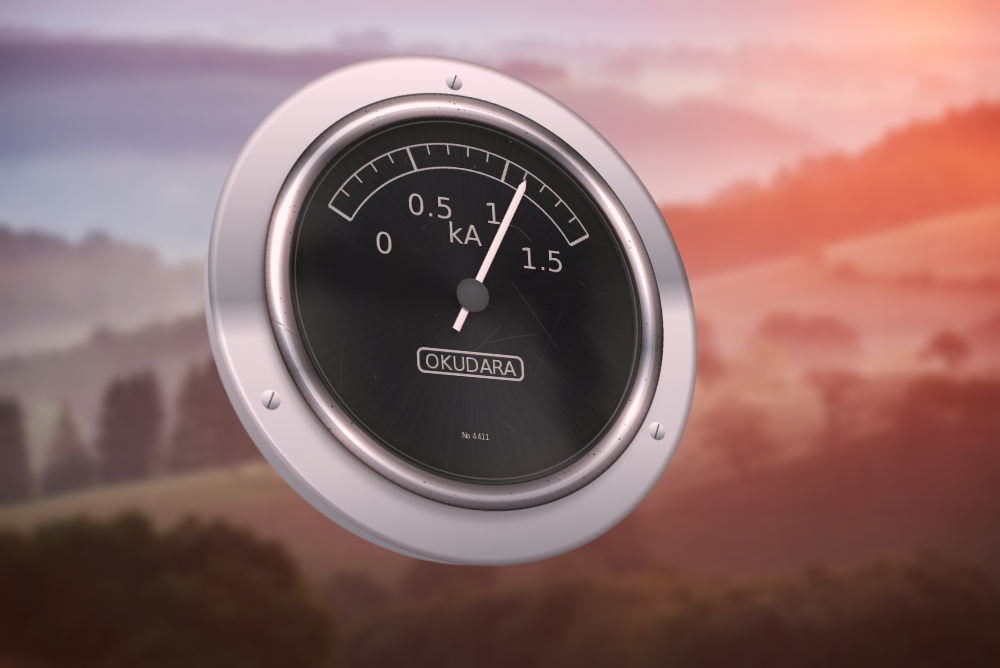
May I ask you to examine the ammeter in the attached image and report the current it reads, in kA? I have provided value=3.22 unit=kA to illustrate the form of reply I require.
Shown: value=1.1 unit=kA
